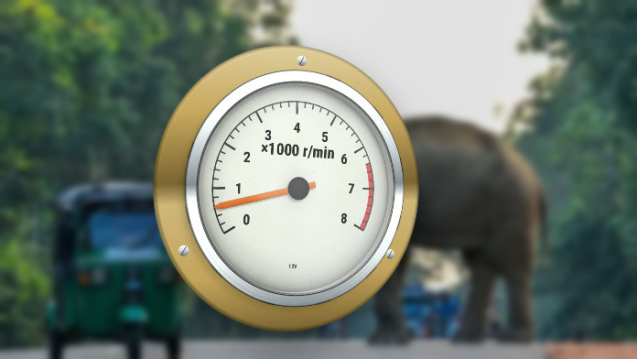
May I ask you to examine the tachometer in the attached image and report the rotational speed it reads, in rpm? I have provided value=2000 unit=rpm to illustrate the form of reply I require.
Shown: value=600 unit=rpm
